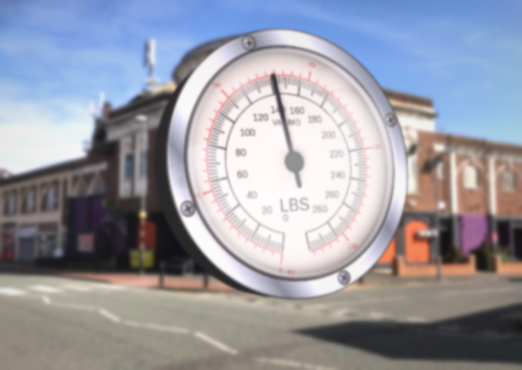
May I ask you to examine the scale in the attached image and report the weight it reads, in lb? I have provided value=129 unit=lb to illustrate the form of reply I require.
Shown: value=140 unit=lb
